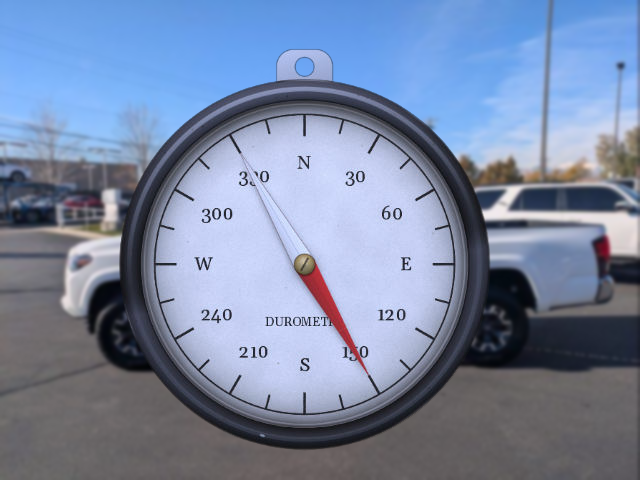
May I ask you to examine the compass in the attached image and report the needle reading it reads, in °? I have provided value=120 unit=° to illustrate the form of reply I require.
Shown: value=150 unit=°
